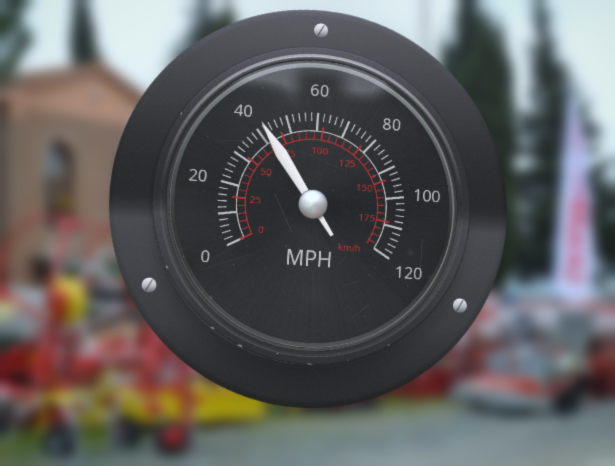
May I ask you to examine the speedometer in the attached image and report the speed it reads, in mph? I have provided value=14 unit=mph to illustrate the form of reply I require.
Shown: value=42 unit=mph
